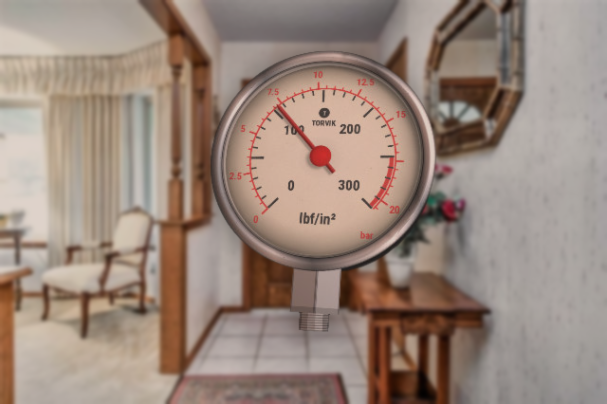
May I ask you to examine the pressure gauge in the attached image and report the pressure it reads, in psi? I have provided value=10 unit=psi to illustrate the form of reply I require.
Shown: value=105 unit=psi
